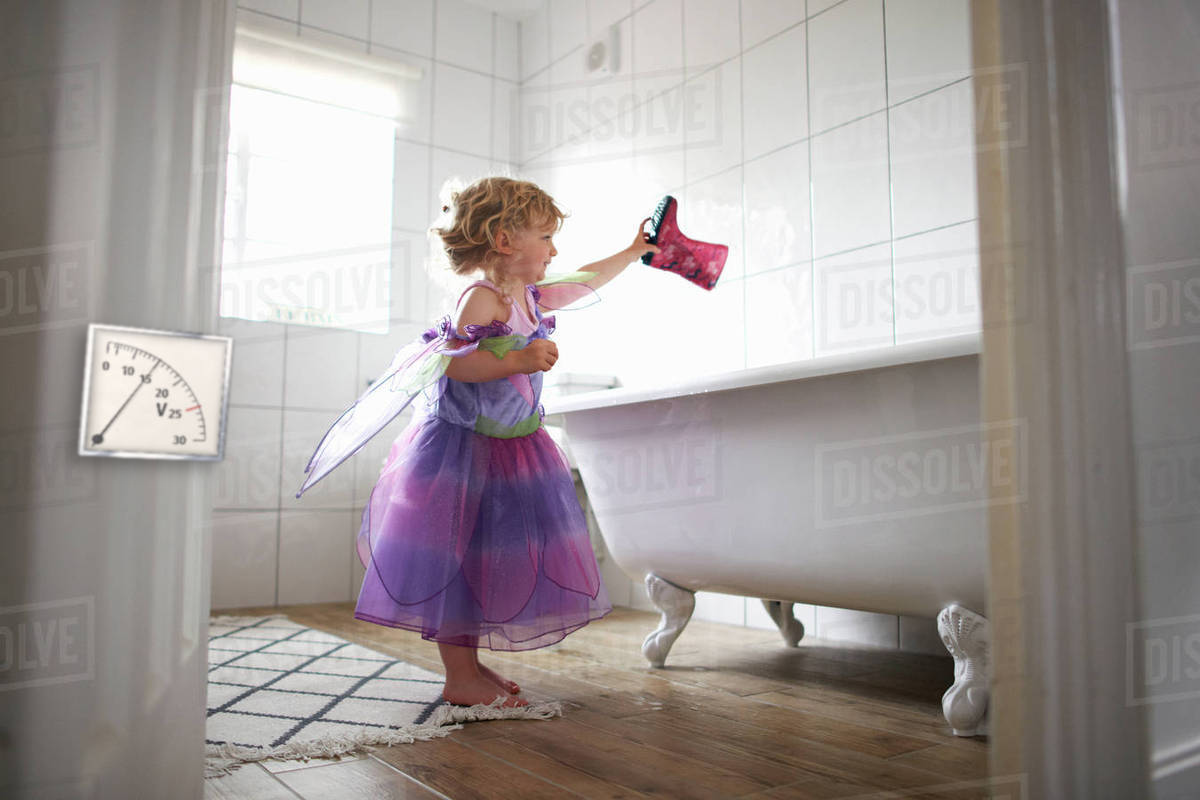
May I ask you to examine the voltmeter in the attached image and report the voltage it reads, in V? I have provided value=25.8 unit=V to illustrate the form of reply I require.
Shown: value=15 unit=V
